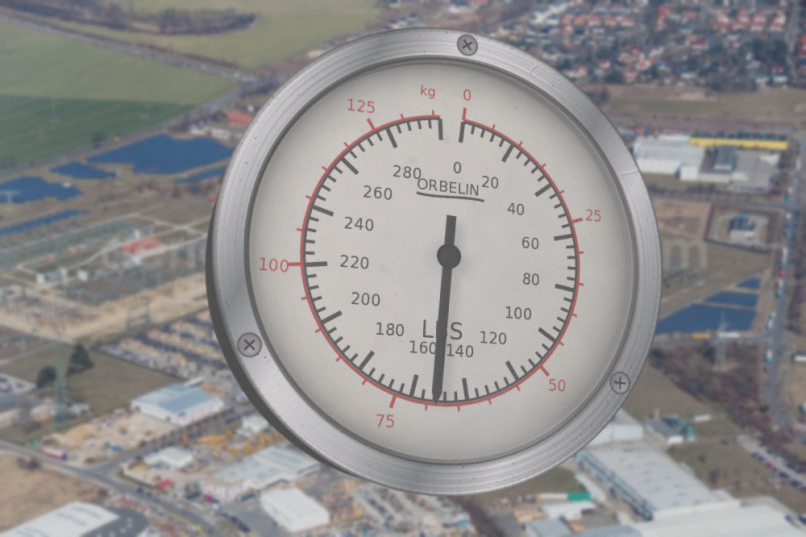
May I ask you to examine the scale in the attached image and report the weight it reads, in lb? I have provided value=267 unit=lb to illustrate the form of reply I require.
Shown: value=152 unit=lb
